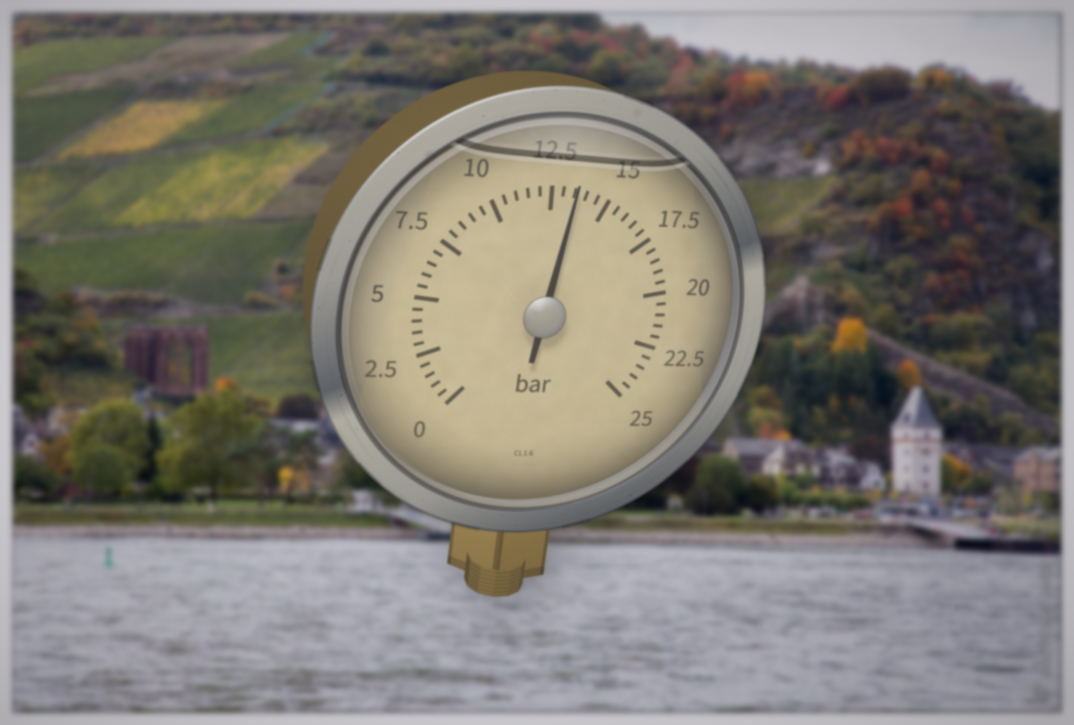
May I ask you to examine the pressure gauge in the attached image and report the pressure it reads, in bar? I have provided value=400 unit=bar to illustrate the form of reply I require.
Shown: value=13.5 unit=bar
